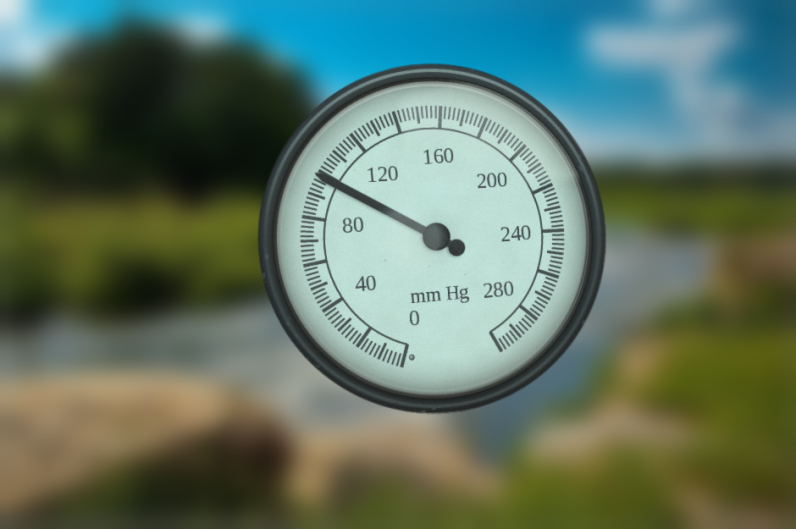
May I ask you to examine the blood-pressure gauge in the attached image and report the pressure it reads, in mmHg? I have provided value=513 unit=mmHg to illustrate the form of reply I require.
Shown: value=98 unit=mmHg
